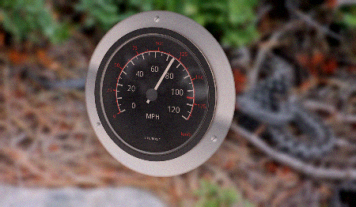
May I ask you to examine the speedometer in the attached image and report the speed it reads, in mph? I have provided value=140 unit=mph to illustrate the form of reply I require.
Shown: value=75 unit=mph
